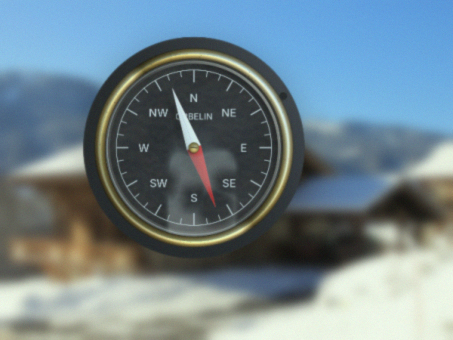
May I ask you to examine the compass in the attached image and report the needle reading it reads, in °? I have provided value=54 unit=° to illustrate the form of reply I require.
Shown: value=160 unit=°
